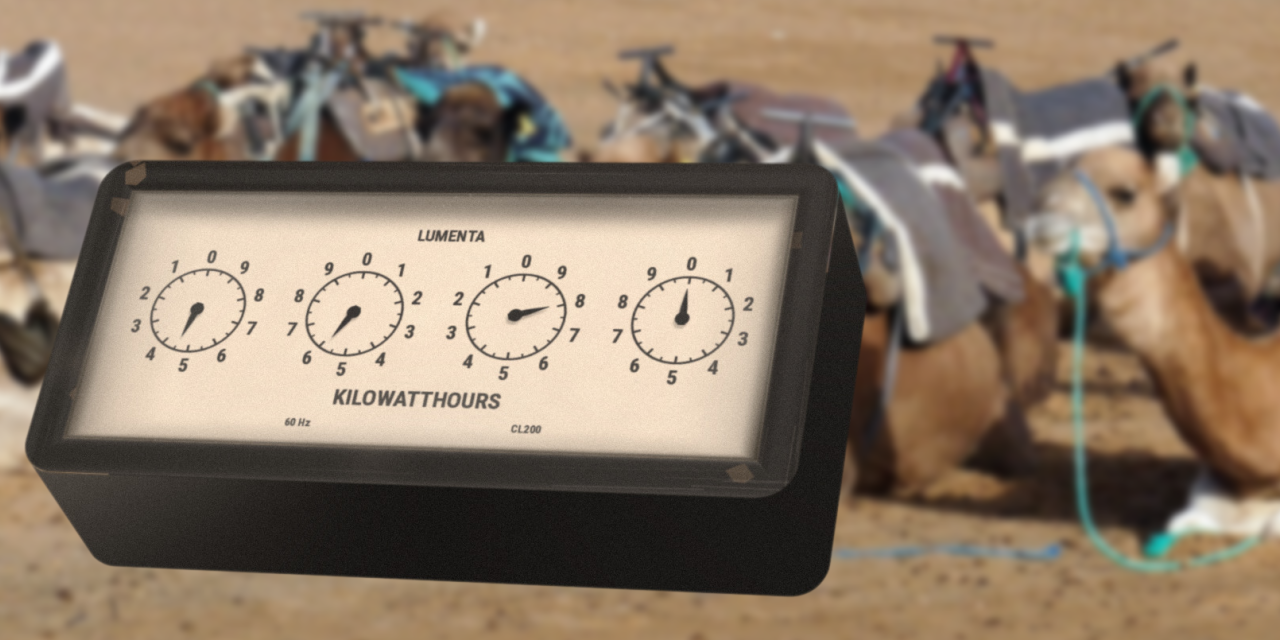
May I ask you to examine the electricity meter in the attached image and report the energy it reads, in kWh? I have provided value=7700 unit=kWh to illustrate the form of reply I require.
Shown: value=4580 unit=kWh
